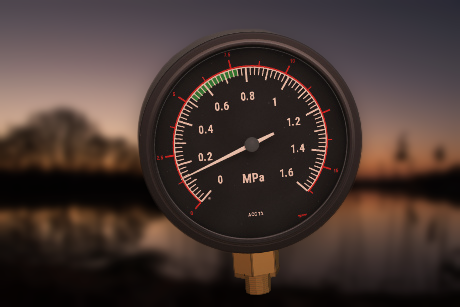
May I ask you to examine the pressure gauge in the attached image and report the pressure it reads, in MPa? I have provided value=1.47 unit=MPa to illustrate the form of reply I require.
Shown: value=0.14 unit=MPa
